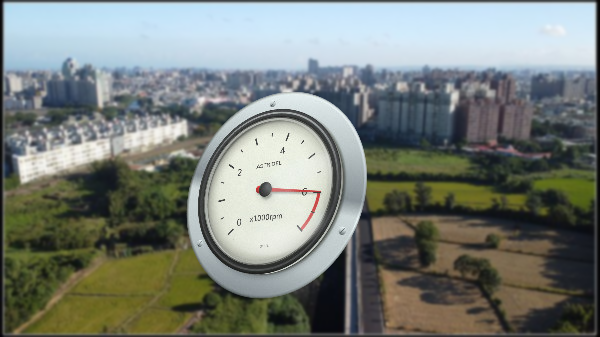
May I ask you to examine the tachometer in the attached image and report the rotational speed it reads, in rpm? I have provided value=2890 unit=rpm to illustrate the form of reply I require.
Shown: value=6000 unit=rpm
